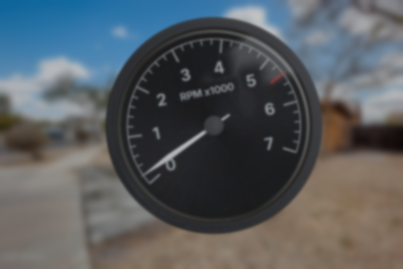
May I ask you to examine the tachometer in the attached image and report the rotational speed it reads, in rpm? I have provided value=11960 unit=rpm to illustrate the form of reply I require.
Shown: value=200 unit=rpm
